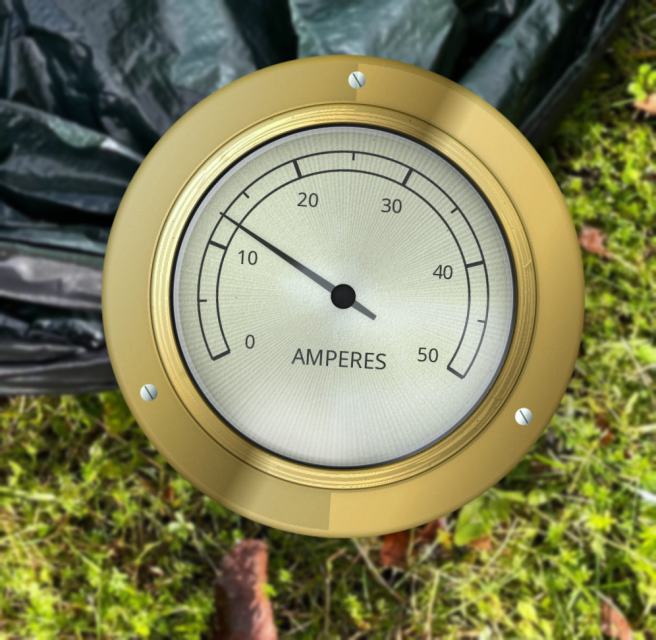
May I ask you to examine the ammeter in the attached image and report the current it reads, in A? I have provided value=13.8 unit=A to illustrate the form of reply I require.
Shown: value=12.5 unit=A
